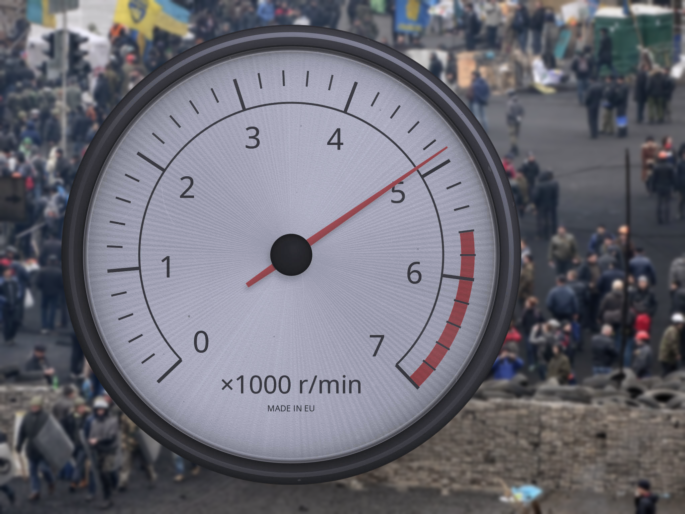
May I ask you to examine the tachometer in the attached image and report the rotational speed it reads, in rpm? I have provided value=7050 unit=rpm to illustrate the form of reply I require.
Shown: value=4900 unit=rpm
